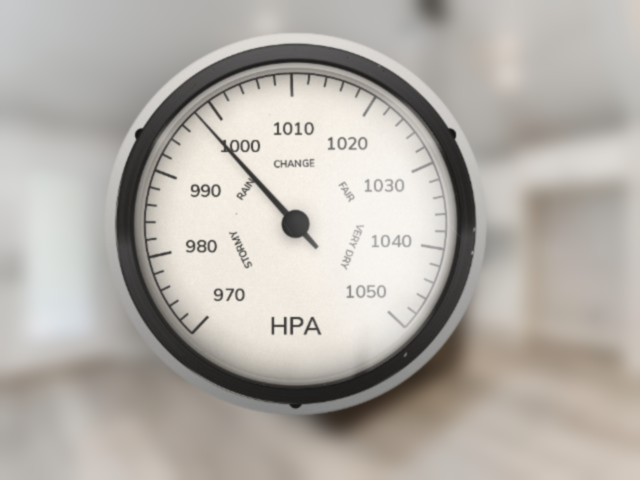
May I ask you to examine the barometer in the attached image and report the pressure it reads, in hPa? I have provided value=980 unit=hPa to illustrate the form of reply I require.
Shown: value=998 unit=hPa
